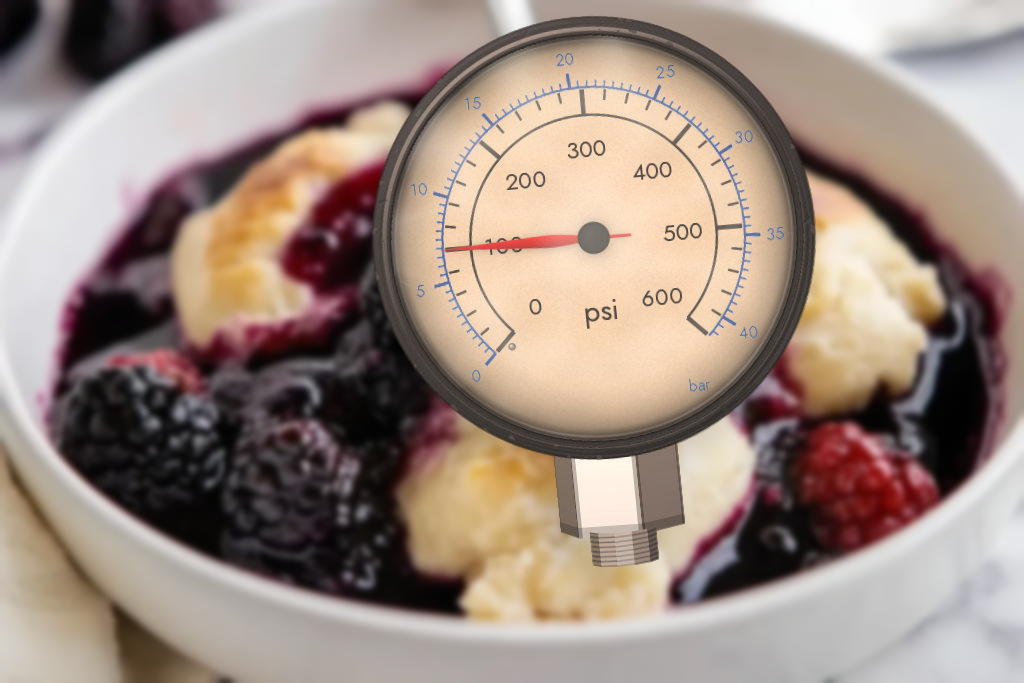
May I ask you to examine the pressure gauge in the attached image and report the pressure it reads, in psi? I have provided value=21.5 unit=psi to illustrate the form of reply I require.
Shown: value=100 unit=psi
